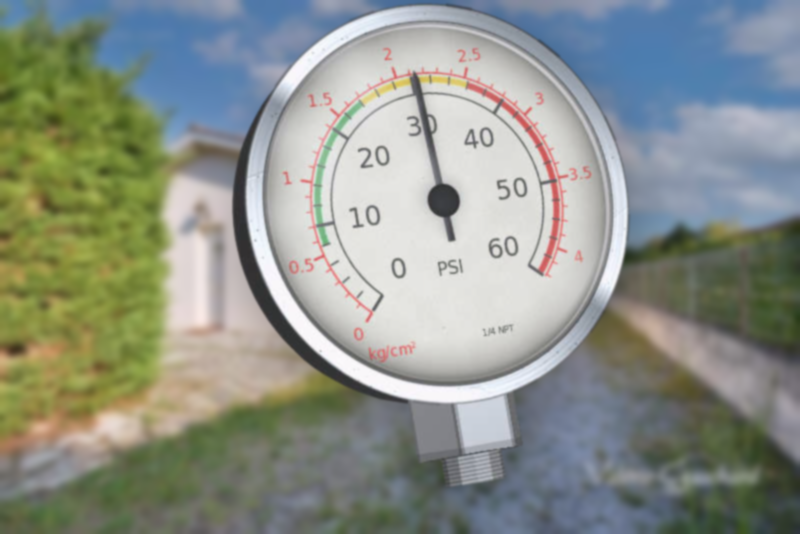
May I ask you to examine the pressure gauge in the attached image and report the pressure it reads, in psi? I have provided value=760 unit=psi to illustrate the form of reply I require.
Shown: value=30 unit=psi
